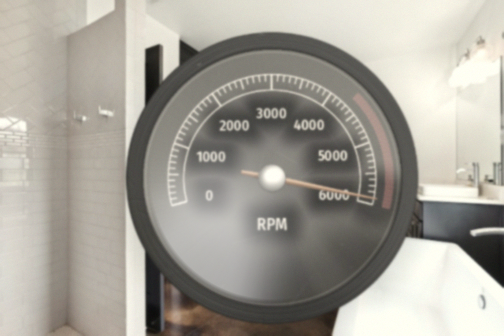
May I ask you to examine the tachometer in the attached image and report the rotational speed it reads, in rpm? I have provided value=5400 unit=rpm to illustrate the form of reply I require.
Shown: value=5900 unit=rpm
